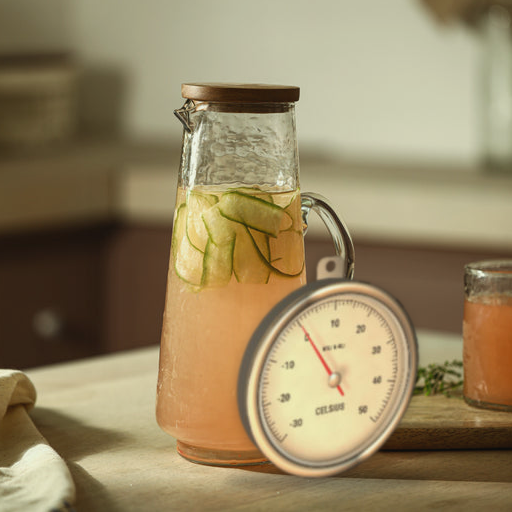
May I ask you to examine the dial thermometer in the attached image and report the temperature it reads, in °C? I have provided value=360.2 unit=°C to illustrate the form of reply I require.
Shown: value=0 unit=°C
